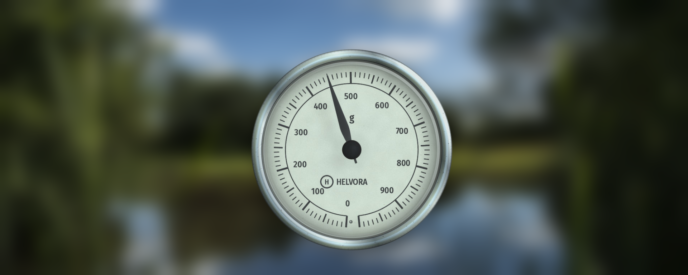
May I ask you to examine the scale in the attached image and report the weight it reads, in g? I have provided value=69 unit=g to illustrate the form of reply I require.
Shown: value=450 unit=g
